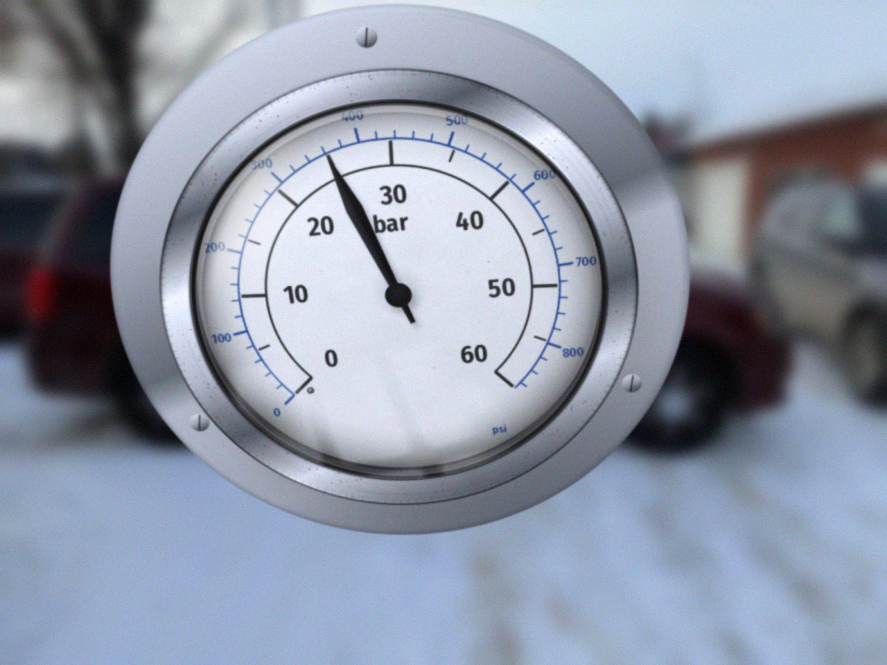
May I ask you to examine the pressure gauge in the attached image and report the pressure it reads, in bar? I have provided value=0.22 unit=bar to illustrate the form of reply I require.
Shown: value=25 unit=bar
